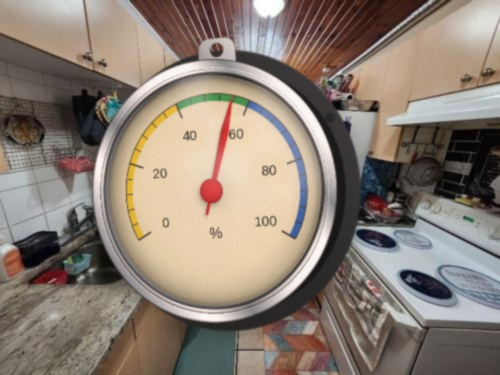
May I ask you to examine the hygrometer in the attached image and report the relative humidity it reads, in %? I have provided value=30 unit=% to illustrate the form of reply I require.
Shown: value=56 unit=%
